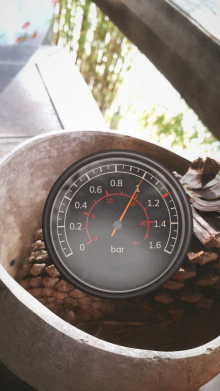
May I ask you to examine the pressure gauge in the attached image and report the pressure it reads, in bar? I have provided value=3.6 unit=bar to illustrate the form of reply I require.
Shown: value=1 unit=bar
